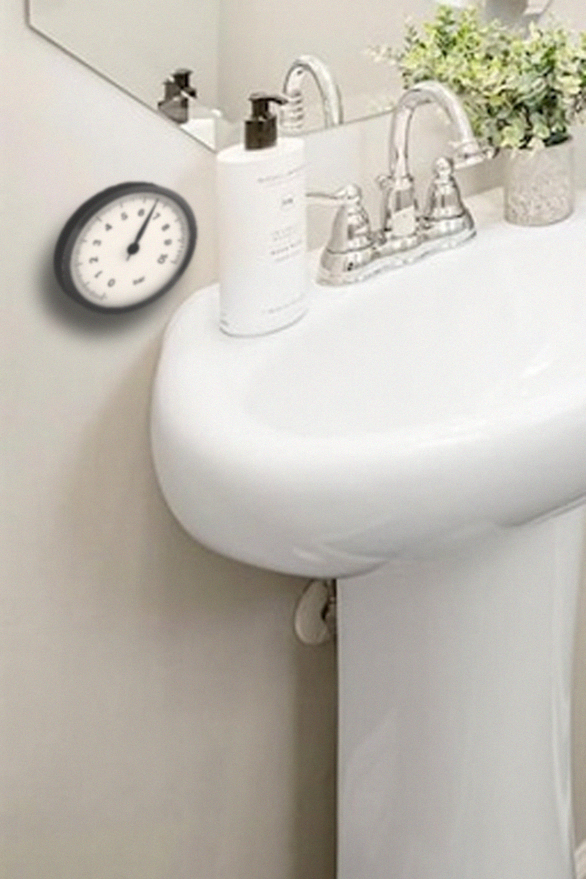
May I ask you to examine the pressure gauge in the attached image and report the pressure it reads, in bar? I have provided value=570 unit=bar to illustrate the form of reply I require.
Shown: value=6.5 unit=bar
